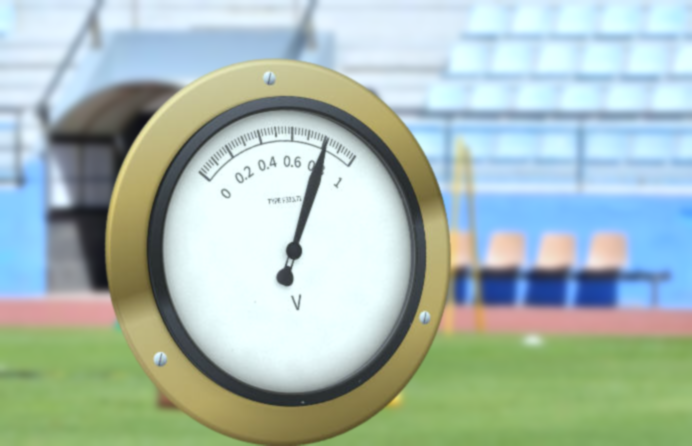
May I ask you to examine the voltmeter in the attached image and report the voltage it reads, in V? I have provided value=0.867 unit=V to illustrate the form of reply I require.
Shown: value=0.8 unit=V
